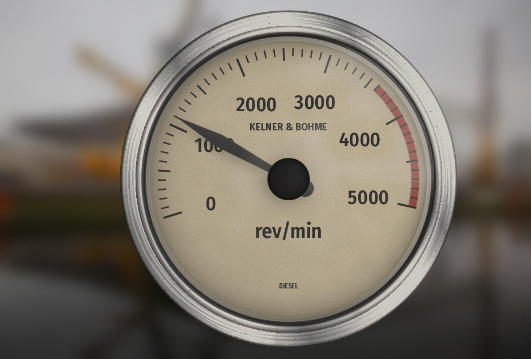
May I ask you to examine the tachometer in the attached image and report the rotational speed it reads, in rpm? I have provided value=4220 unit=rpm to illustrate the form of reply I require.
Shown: value=1100 unit=rpm
